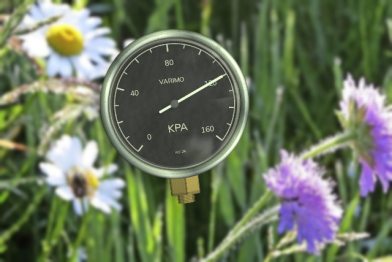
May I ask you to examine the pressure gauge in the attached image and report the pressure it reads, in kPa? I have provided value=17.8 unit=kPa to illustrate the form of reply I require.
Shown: value=120 unit=kPa
